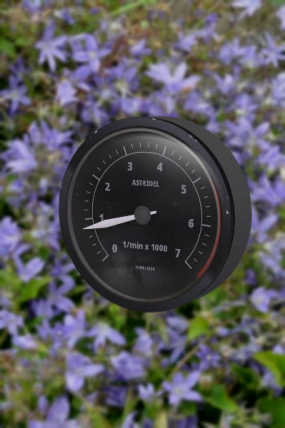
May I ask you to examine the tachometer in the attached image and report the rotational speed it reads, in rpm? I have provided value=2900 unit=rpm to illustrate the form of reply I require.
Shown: value=800 unit=rpm
